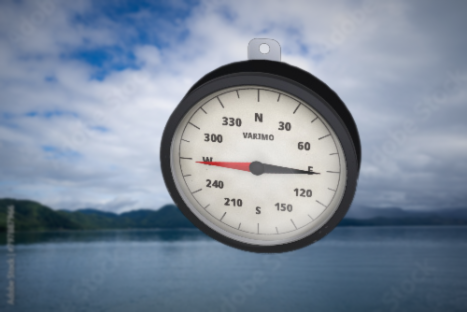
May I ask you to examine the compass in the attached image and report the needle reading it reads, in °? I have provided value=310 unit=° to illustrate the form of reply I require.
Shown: value=270 unit=°
